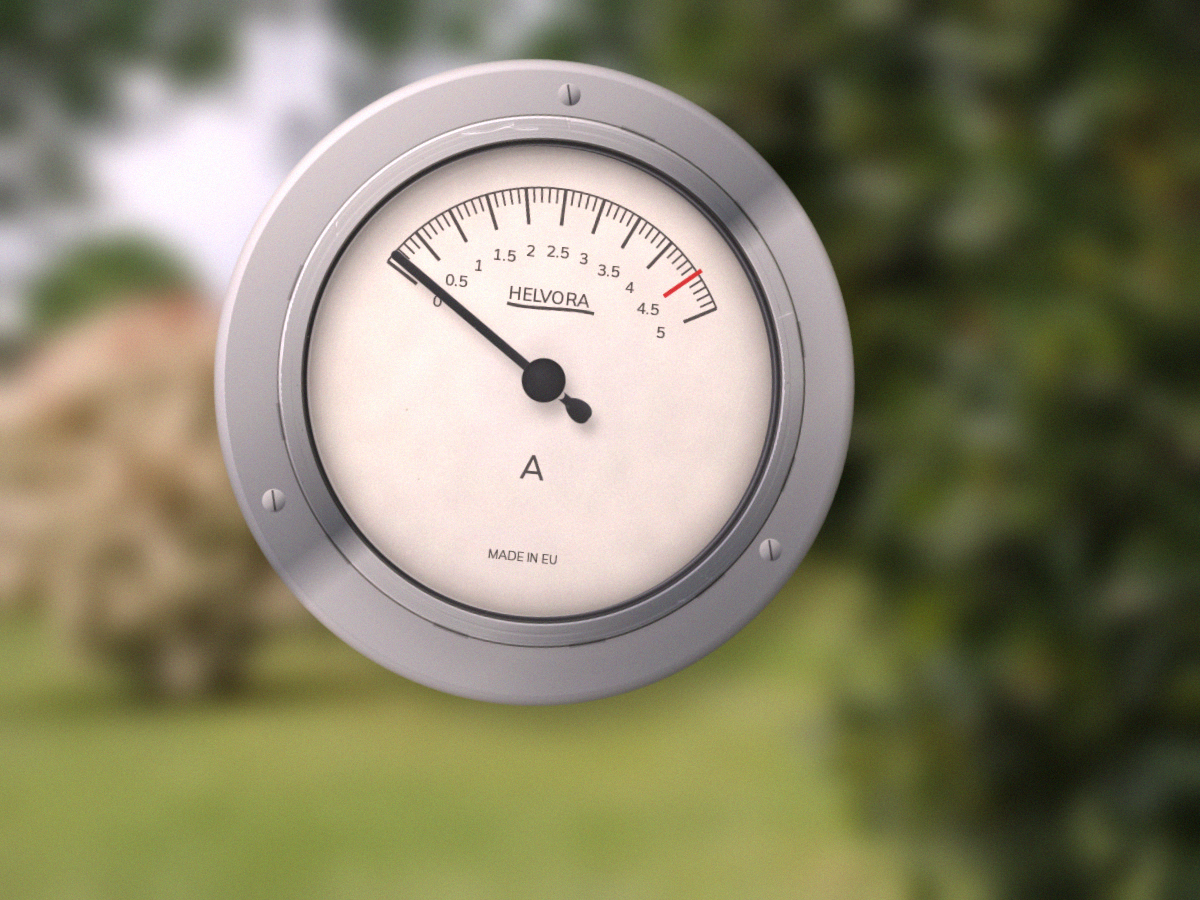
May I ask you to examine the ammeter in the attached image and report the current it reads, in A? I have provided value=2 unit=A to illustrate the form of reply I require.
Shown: value=0.1 unit=A
